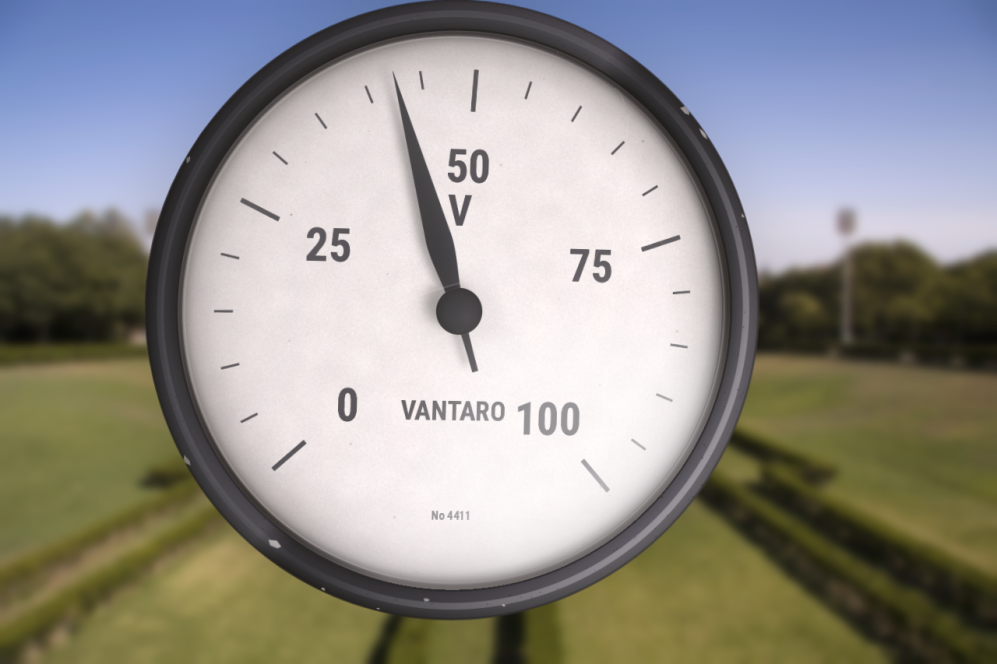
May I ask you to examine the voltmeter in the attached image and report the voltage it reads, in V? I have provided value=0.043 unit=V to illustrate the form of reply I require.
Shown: value=42.5 unit=V
